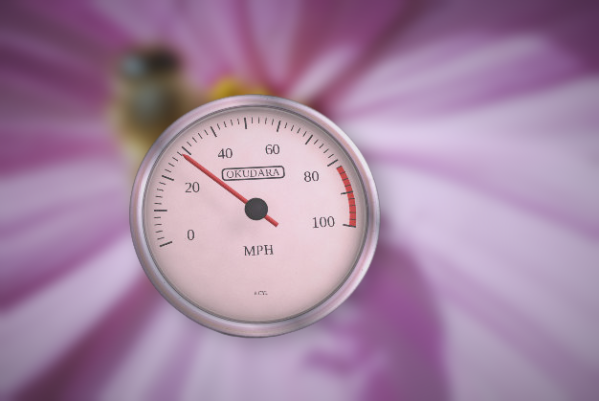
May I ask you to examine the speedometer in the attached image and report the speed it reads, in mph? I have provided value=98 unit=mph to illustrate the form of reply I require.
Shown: value=28 unit=mph
